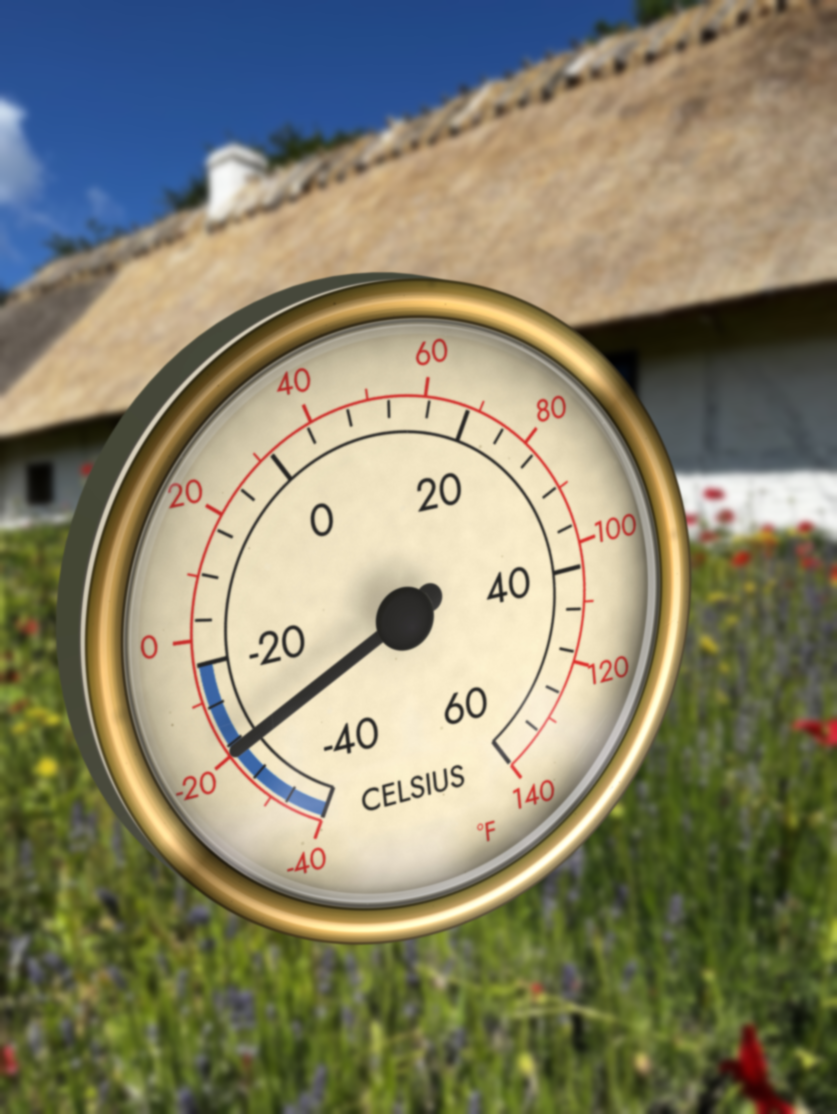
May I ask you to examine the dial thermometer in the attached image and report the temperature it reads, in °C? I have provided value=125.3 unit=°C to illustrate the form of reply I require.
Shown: value=-28 unit=°C
